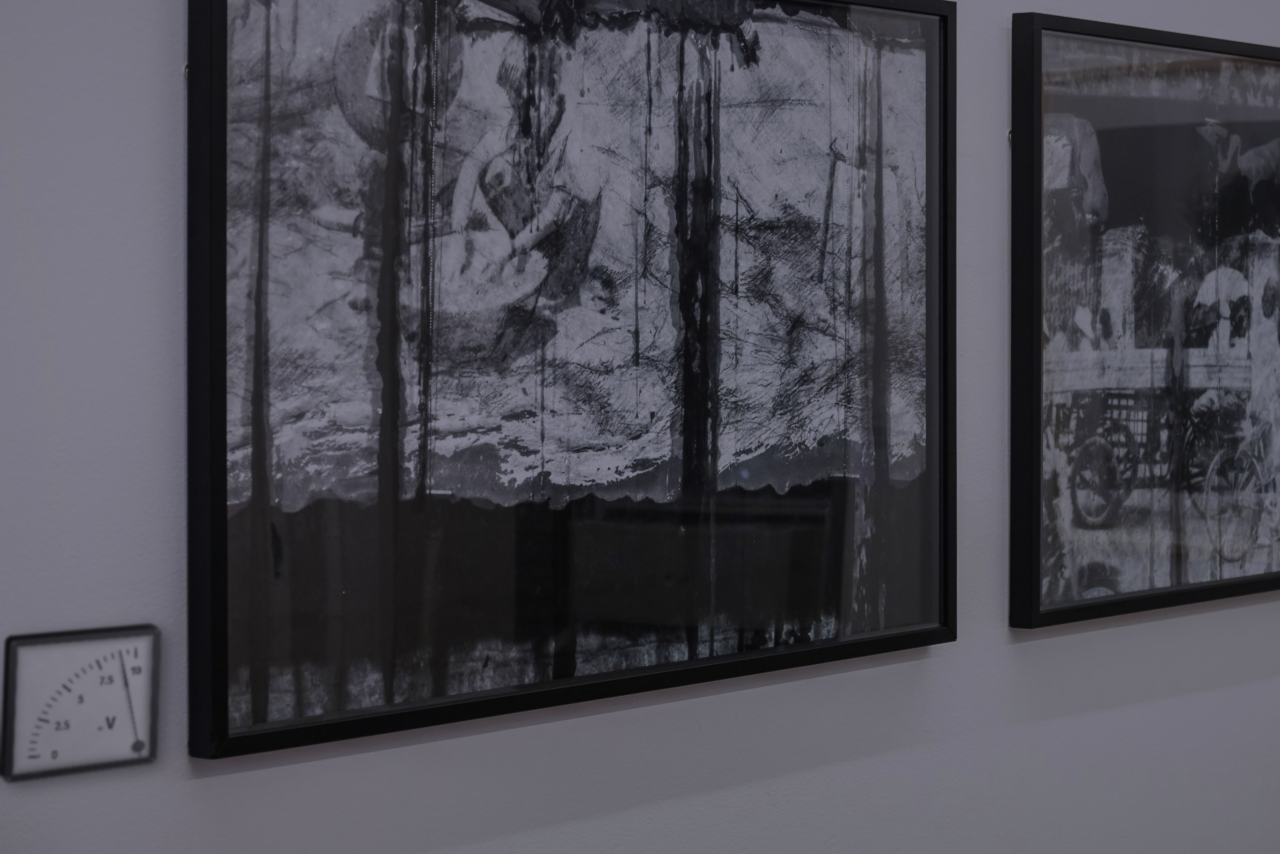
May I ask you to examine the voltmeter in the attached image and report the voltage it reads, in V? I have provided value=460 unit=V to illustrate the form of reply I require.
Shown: value=9 unit=V
